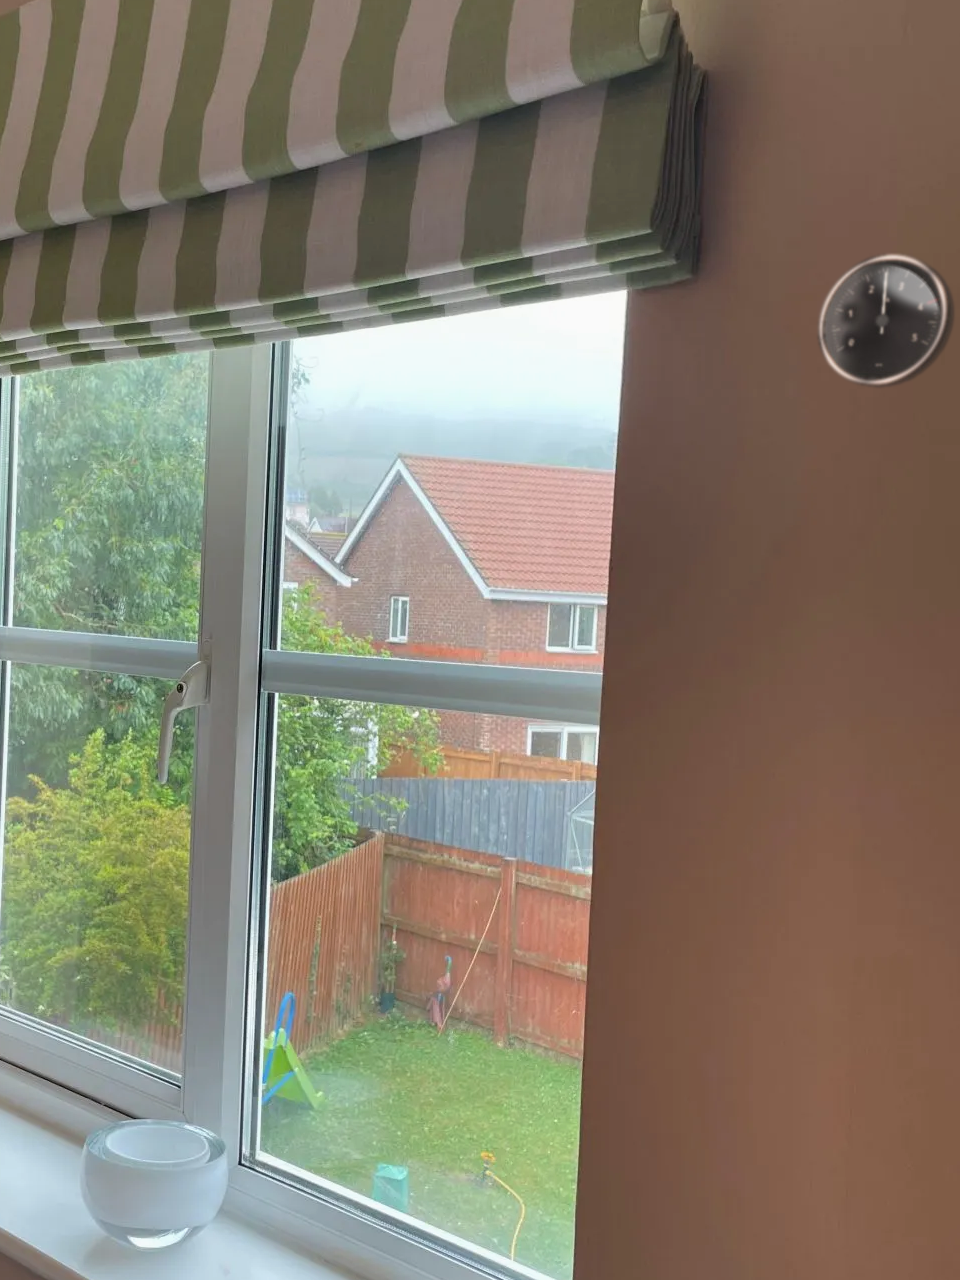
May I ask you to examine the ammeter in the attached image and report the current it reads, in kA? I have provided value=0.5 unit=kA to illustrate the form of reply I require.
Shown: value=2.5 unit=kA
